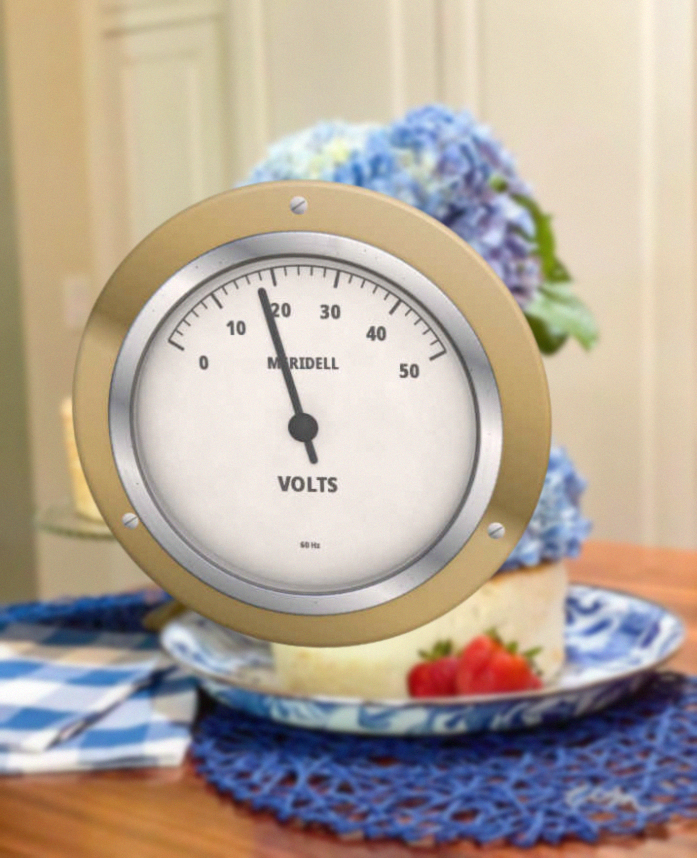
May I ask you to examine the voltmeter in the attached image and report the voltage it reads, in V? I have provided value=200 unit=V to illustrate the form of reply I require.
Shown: value=18 unit=V
